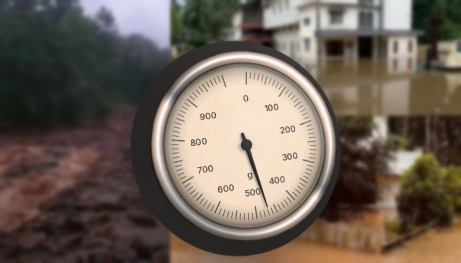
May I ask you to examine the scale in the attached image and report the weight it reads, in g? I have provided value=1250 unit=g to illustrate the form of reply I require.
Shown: value=470 unit=g
